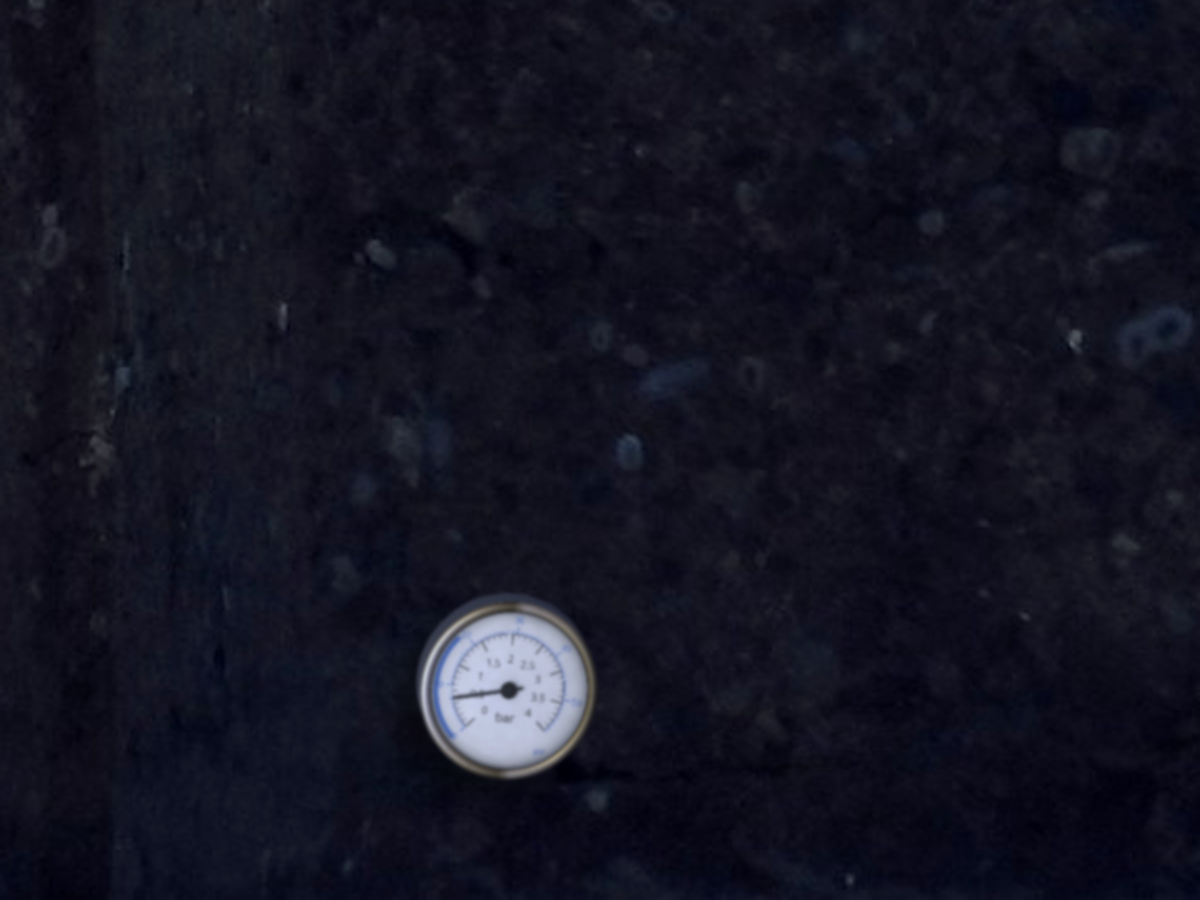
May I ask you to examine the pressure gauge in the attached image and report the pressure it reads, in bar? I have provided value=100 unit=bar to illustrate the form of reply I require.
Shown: value=0.5 unit=bar
